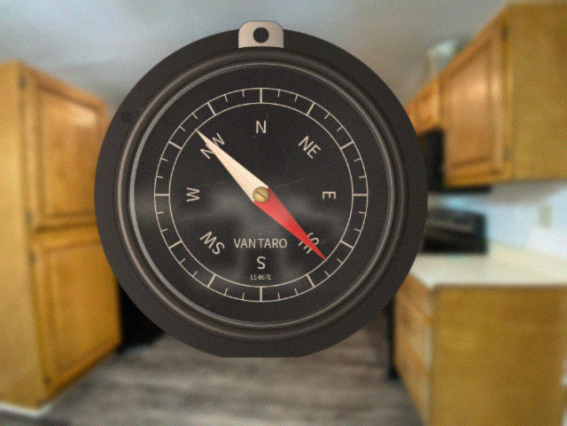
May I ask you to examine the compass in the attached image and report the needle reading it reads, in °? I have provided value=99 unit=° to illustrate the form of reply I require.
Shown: value=135 unit=°
